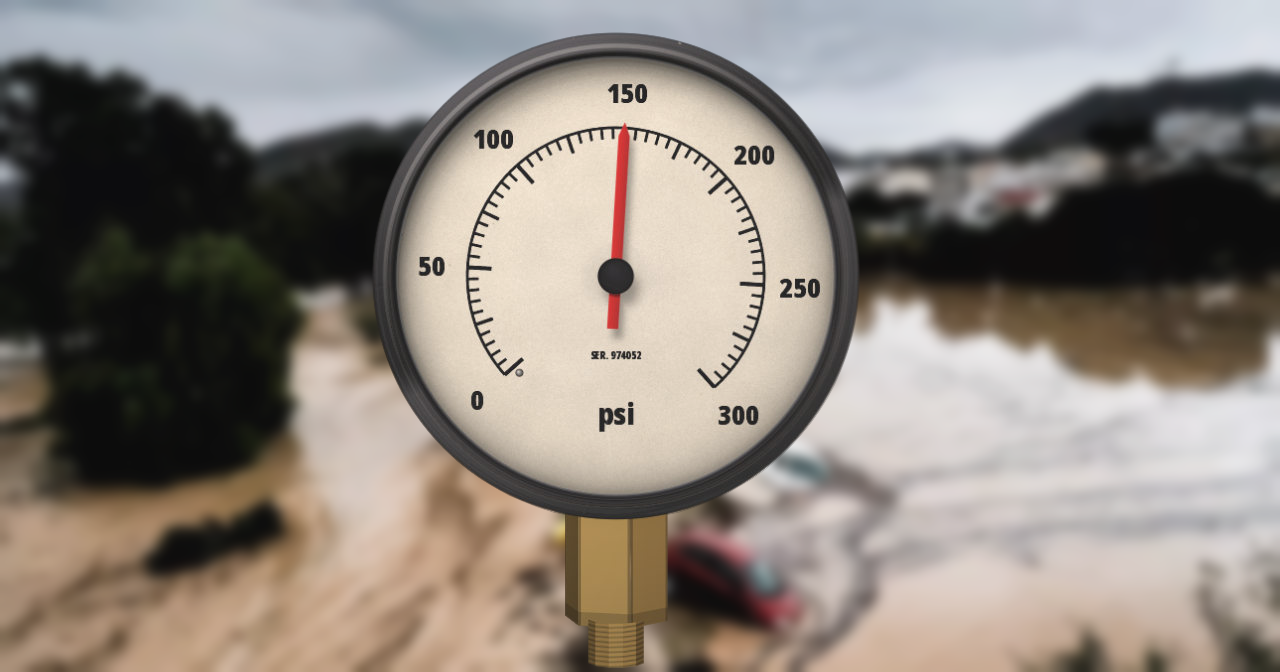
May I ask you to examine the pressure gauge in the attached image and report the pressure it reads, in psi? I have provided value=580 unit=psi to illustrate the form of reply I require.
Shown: value=150 unit=psi
